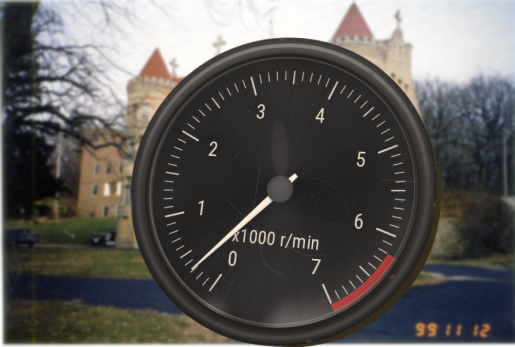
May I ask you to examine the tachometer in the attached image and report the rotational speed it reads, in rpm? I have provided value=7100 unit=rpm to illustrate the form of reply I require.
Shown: value=300 unit=rpm
